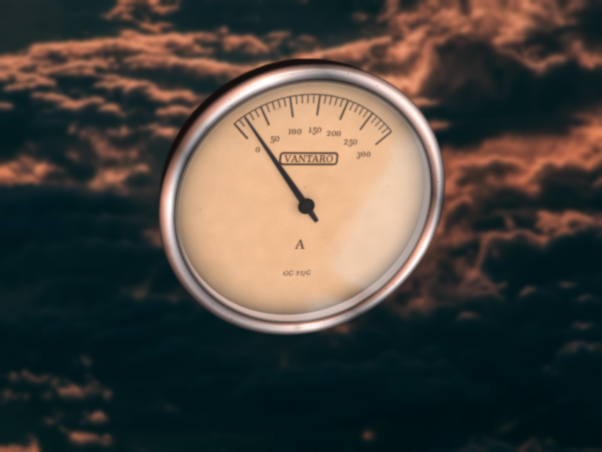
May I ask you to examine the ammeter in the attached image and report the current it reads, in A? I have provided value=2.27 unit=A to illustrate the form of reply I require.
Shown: value=20 unit=A
